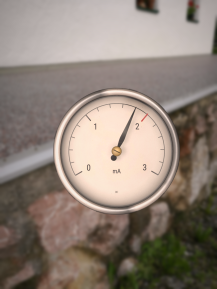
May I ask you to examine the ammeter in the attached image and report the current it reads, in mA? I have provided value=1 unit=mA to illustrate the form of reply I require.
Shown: value=1.8 unit=mA
